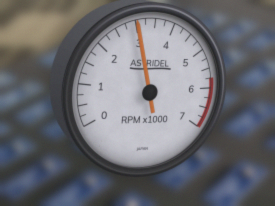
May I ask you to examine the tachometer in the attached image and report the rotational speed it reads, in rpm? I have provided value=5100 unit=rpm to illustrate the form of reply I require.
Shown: value=3000 unit=rpm
